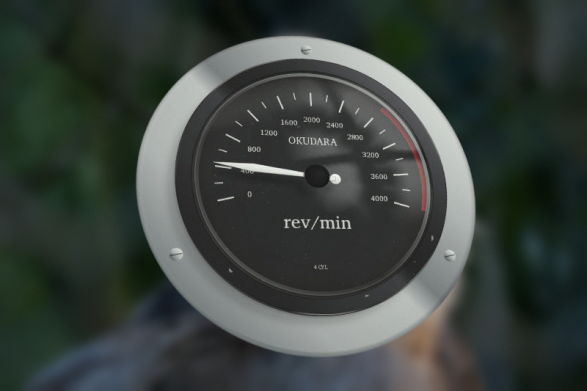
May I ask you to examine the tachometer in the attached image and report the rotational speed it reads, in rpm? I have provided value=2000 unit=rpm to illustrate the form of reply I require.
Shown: value=400 unit=rpm
